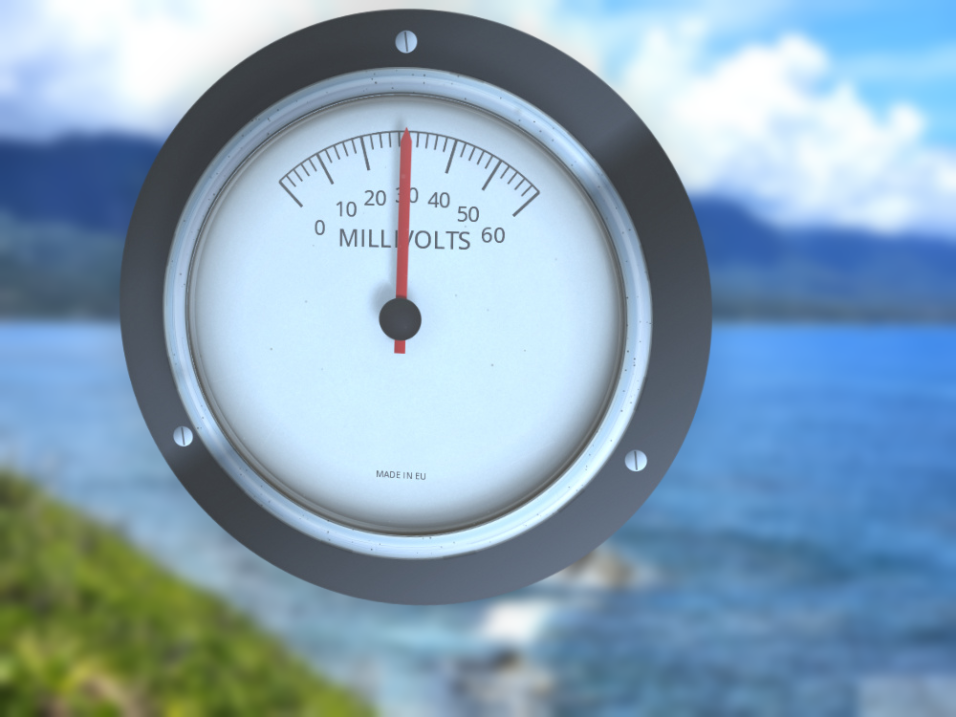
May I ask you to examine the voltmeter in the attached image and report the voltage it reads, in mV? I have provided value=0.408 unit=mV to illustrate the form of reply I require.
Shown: value=30 unit=mV
